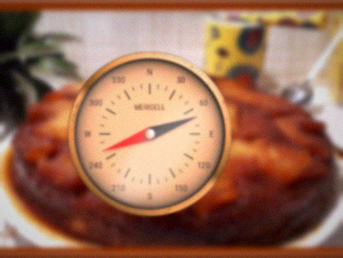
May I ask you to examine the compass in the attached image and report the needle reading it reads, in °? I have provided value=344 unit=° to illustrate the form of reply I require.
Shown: value=250 unit=°
